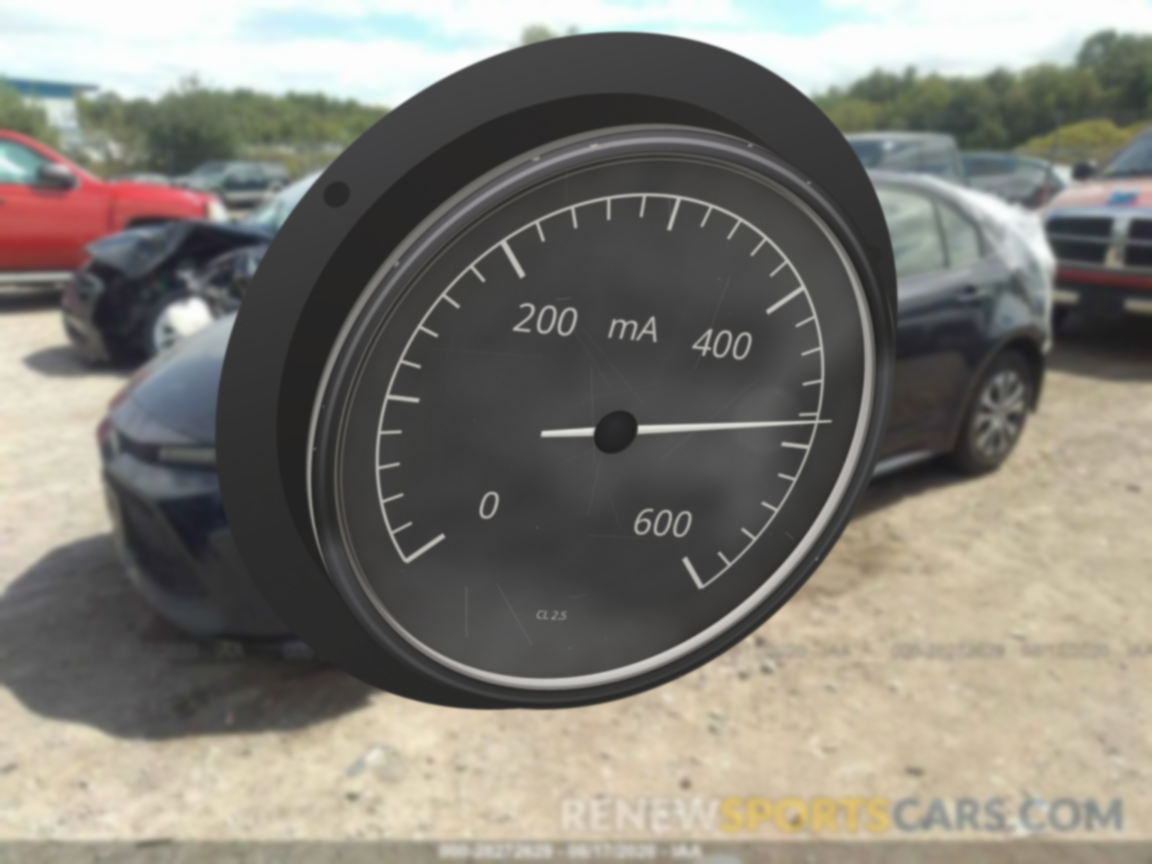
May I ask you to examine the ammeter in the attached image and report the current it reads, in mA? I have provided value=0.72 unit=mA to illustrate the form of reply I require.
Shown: value=480 unit=mA
